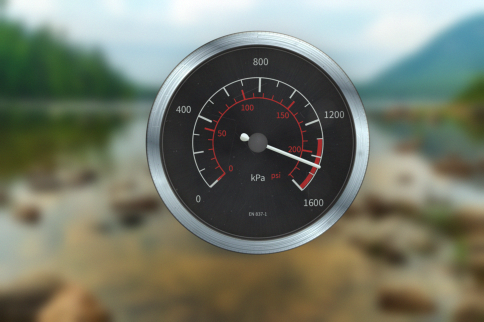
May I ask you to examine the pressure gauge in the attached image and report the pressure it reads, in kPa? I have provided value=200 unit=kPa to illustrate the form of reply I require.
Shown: value=1450 unit=kPa
